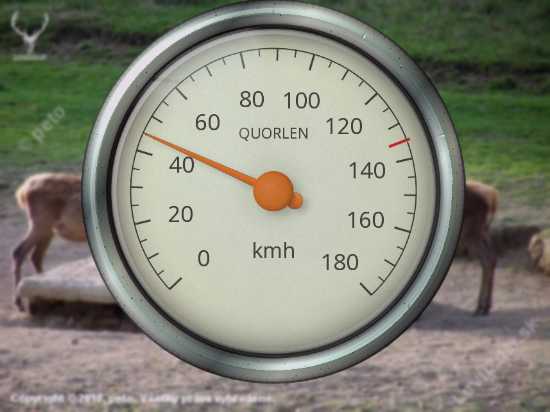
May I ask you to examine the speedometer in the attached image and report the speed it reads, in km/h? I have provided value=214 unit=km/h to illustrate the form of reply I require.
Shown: value=45 unit=km/h
